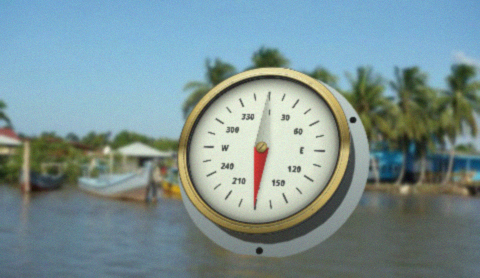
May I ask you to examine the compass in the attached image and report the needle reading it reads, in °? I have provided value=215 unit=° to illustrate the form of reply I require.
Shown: value=180 unit=°
